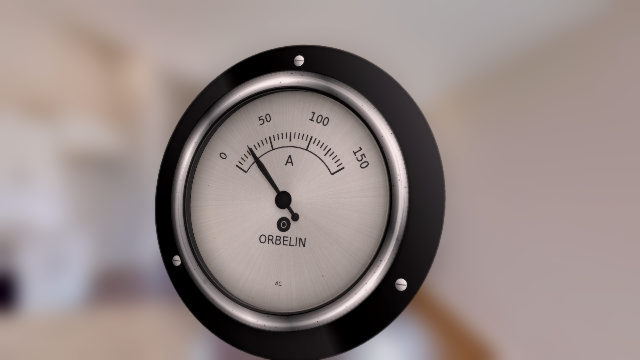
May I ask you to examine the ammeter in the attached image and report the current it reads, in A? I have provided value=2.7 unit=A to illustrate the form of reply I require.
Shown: value=25 unit=A
